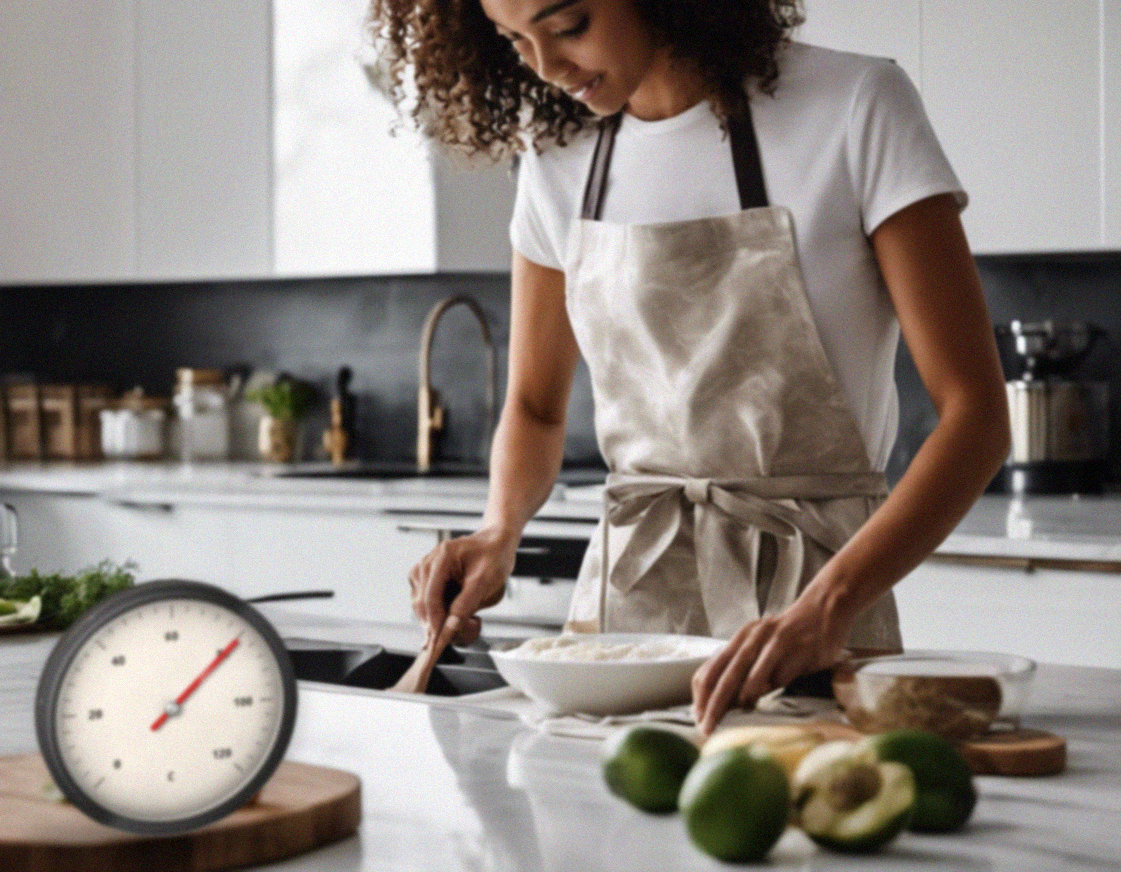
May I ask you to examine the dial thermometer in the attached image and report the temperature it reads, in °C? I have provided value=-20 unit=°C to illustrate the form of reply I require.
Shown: value=80 unit=°C
